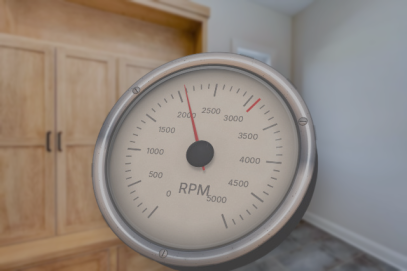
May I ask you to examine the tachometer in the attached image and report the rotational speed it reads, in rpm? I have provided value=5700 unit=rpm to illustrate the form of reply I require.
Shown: value=2100 unit=rpm
